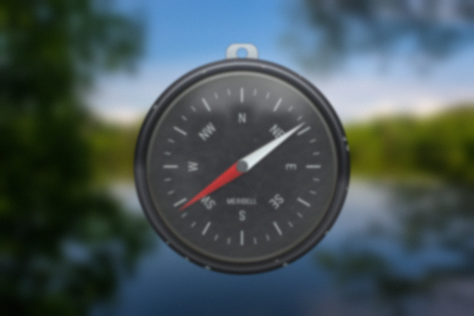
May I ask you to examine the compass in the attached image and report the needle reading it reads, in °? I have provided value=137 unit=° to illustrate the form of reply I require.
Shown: value=235 unit=°
